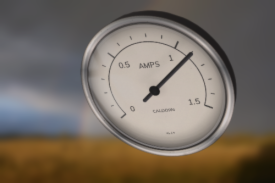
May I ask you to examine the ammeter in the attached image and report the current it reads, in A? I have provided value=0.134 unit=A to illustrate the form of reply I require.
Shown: value=1.1 unit=A
